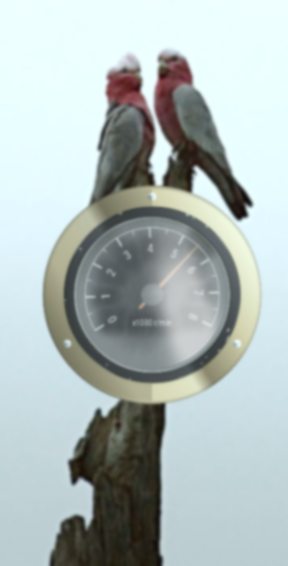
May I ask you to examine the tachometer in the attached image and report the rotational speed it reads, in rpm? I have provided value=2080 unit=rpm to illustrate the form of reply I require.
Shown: value=5500 unit=rpm
